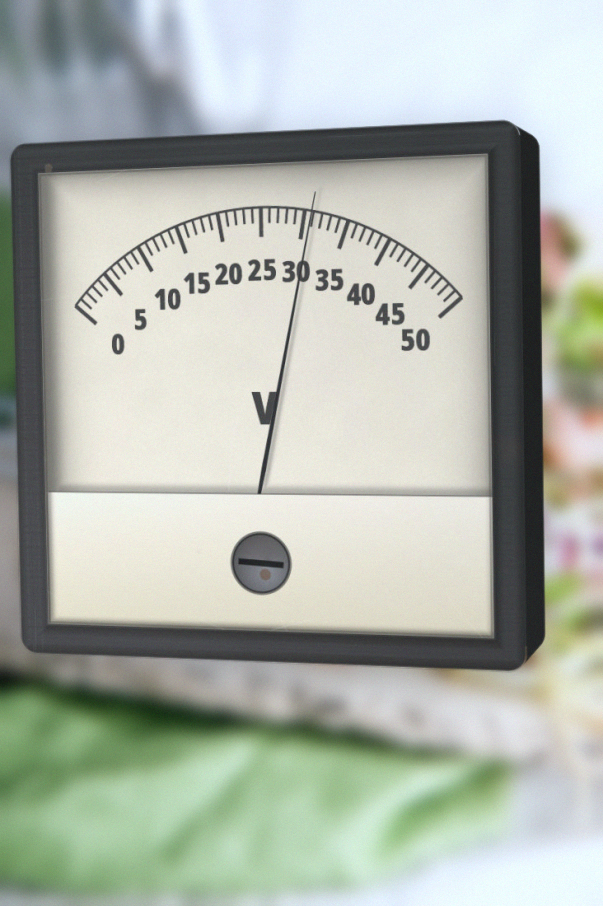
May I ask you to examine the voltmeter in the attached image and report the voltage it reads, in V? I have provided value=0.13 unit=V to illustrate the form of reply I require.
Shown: value=31 unit=V
